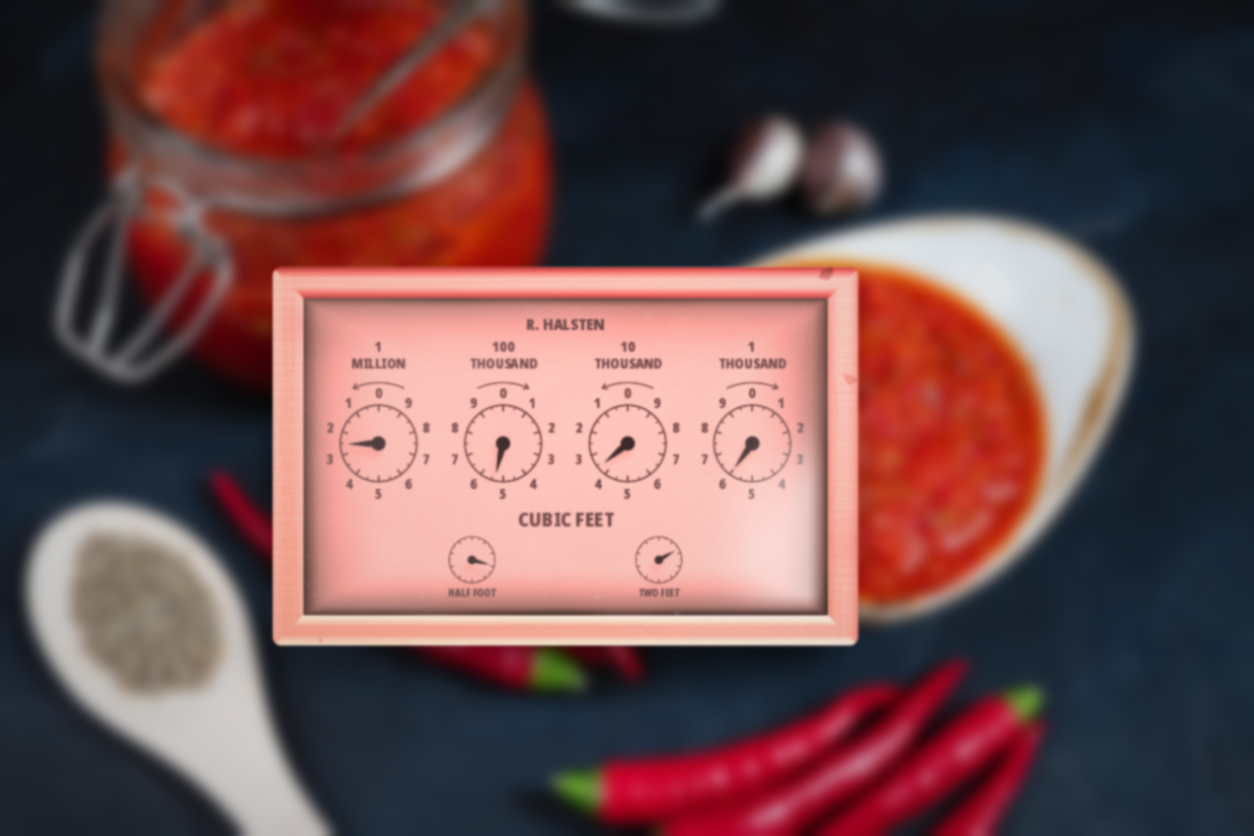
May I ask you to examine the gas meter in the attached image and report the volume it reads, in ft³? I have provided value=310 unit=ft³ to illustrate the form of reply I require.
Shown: value=253600 unit=ft³
